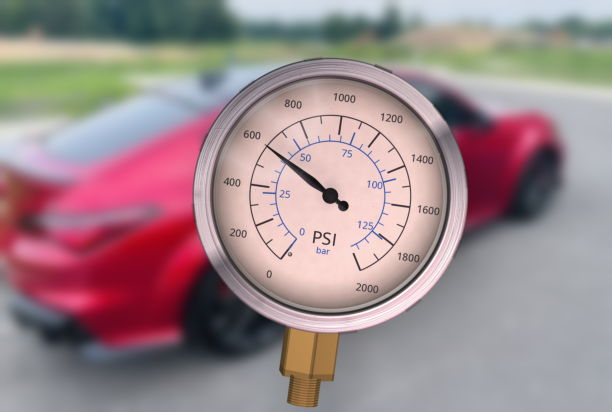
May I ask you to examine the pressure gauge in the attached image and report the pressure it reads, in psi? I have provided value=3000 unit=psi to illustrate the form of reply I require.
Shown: value=600 unit=psi
